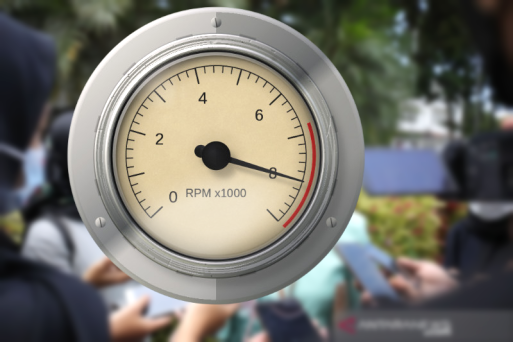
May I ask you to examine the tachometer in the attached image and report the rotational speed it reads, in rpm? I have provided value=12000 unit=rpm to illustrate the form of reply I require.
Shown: value=8000 unit=rpm
